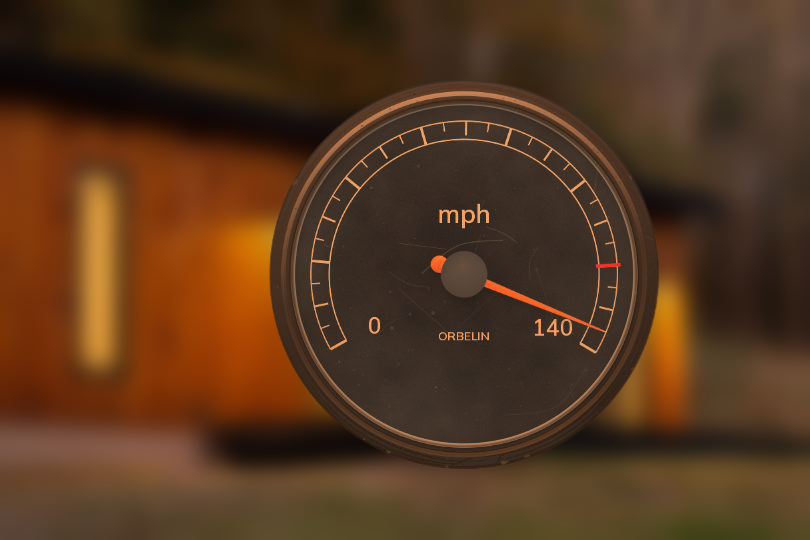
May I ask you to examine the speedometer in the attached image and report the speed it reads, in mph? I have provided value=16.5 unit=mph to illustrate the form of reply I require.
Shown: value=135 unit=mph
